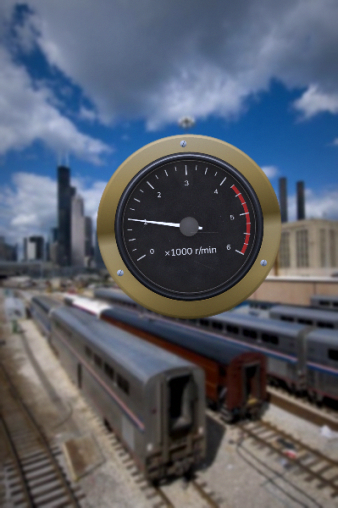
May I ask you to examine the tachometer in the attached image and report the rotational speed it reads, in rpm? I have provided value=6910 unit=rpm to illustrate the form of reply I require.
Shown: value=1000 unit=rpm
